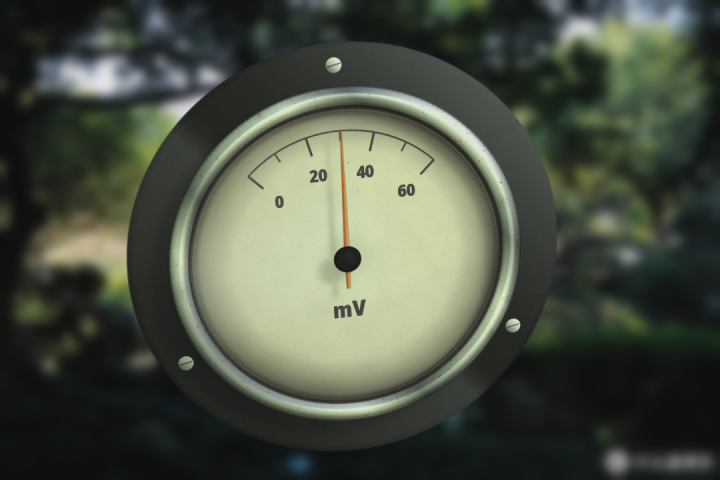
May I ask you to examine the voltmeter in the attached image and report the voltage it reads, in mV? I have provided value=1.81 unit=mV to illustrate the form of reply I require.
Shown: value=30 unit=mV
